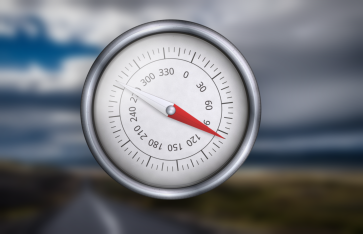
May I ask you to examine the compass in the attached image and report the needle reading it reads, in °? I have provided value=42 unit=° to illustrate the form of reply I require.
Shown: value=95 unit=°
